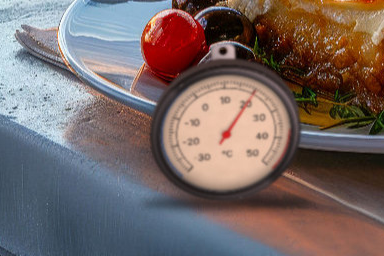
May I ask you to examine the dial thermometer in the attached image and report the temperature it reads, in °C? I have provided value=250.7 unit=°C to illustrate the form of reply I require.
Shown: value=20 unit=°C
